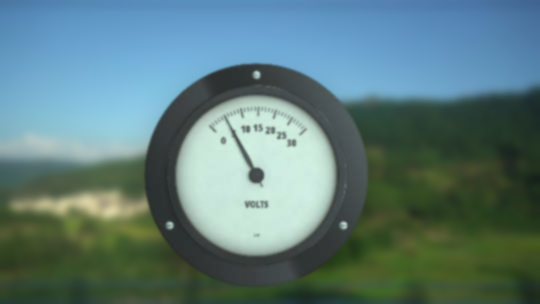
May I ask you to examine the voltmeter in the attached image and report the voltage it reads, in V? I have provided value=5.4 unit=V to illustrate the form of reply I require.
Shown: value=5 unit=V
